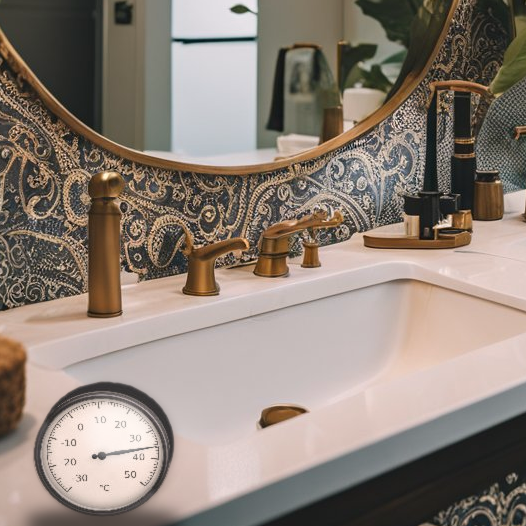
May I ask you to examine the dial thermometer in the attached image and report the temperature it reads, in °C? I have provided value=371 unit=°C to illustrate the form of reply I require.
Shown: value=35 unit=°C
